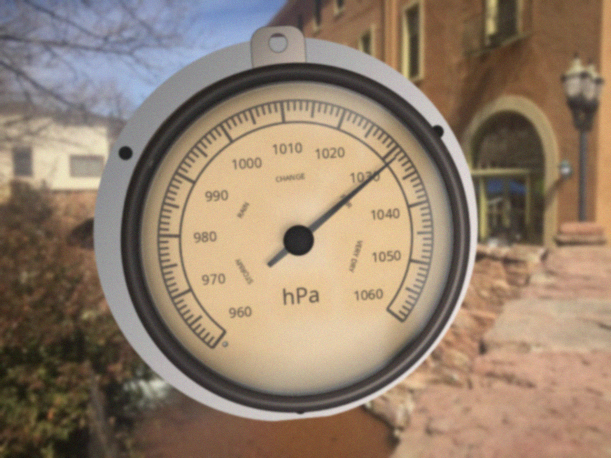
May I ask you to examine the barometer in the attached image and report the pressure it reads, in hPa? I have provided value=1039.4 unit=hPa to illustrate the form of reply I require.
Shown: value=1031 unit=hPa
